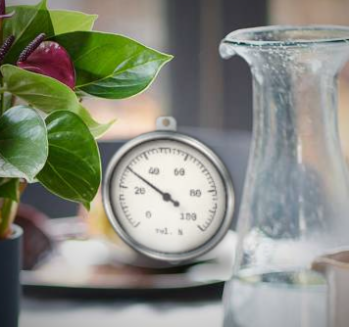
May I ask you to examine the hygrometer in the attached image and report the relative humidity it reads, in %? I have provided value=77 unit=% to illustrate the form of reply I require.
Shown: value=30 unit=%
